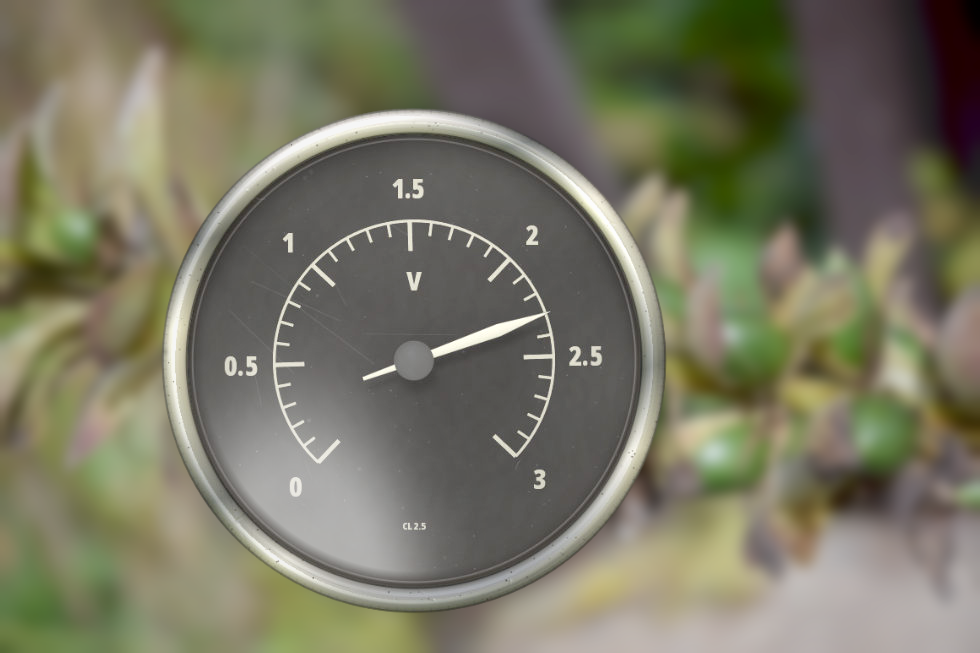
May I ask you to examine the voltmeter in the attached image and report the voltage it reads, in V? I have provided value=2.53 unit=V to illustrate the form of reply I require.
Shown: value=2.3 unit=V
